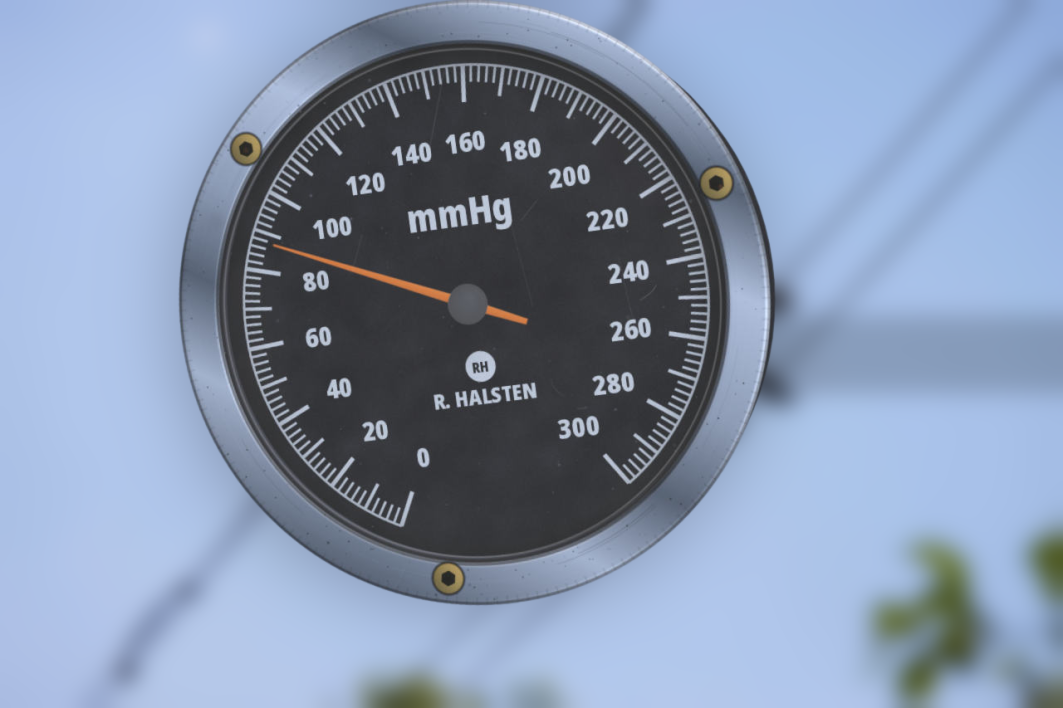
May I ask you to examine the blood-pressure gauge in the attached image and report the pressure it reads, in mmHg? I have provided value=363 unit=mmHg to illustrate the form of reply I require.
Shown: value=88 unit=mmHg
